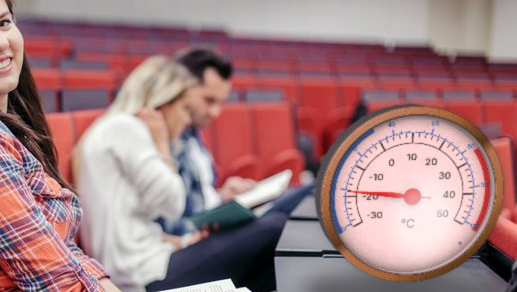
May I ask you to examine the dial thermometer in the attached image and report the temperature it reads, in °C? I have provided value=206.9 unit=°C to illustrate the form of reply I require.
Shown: value=-18 unit=°C
